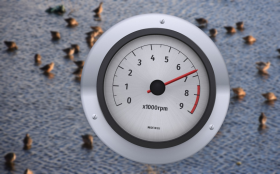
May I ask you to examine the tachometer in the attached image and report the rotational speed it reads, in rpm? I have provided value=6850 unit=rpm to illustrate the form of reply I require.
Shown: value=6750 unit=rpm
